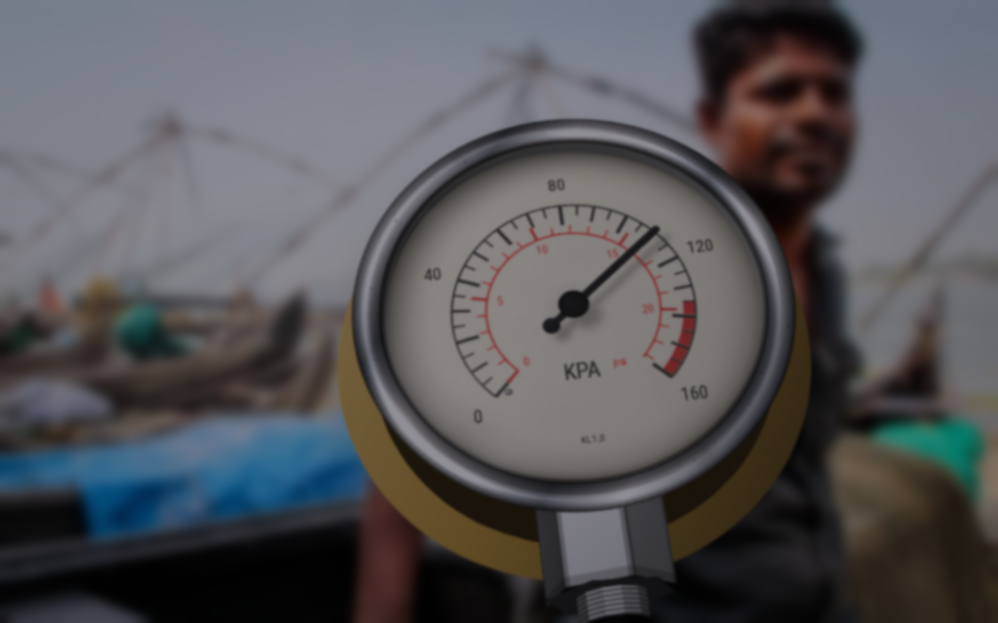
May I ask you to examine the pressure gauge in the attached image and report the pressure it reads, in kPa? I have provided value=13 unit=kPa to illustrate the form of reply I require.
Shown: value=110 unit=kPa
